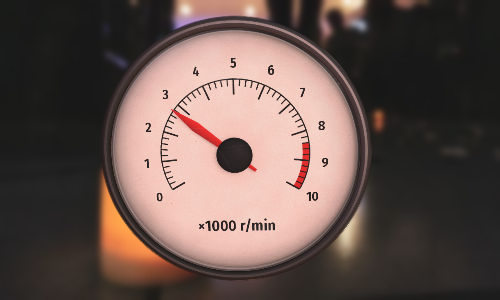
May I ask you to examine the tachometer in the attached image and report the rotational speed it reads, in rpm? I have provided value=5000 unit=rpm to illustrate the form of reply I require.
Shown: value=2800 unit=rpm
